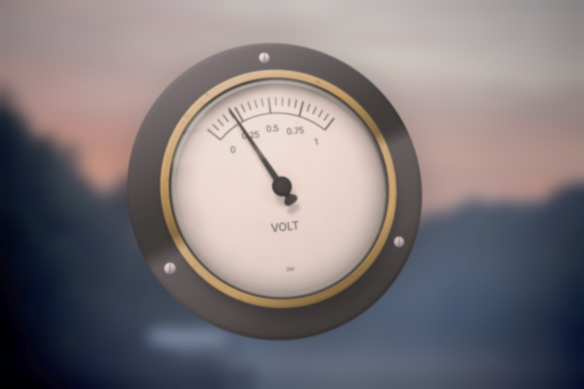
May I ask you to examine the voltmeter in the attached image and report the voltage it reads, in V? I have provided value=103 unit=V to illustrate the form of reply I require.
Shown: value=0.2 unit=V
